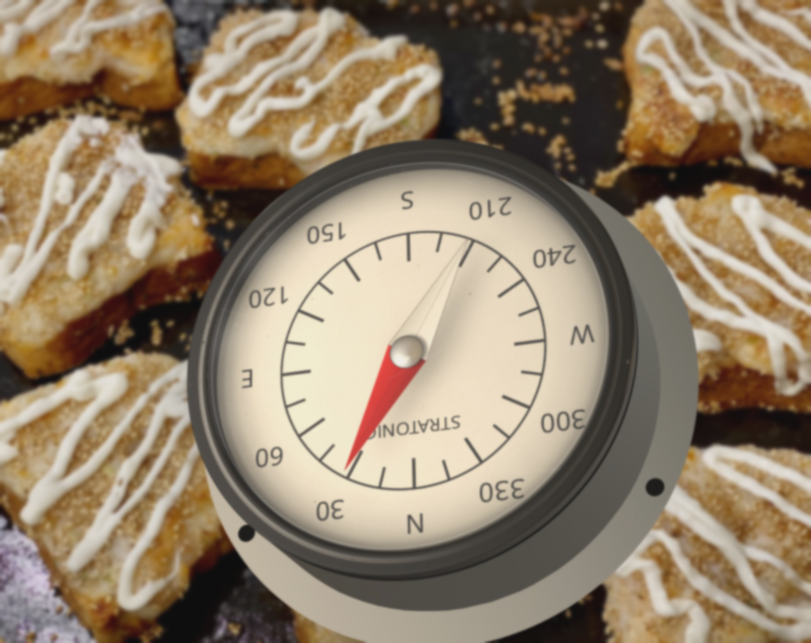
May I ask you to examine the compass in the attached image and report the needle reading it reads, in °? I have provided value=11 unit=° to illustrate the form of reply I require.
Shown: value=30 unit=°
